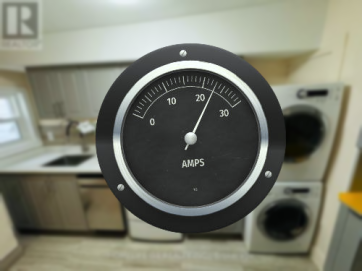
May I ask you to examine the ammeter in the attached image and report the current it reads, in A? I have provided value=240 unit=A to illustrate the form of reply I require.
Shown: value=23 unit=A
